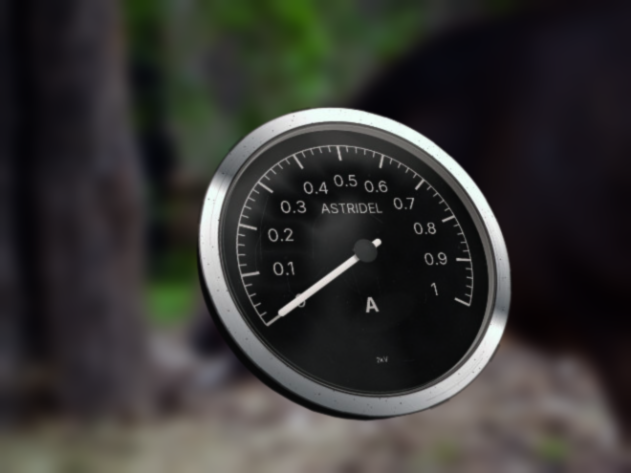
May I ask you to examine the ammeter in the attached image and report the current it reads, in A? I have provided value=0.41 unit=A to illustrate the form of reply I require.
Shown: value=0 unit=A
